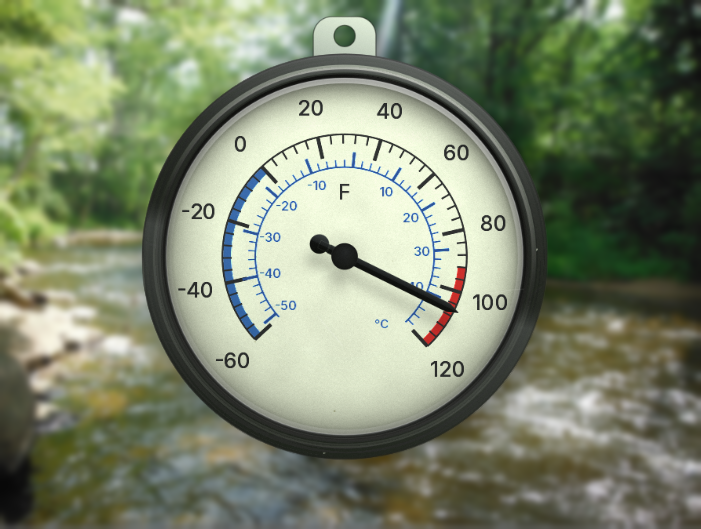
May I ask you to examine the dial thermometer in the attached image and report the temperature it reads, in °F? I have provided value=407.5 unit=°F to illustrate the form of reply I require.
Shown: value=106 unit=°F
